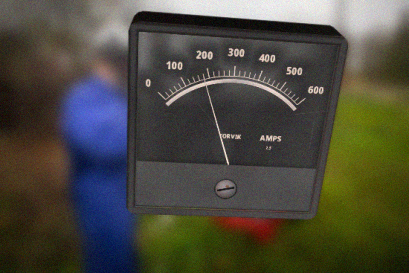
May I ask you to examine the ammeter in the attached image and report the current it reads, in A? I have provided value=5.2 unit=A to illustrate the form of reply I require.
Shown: value=180 unit=A
